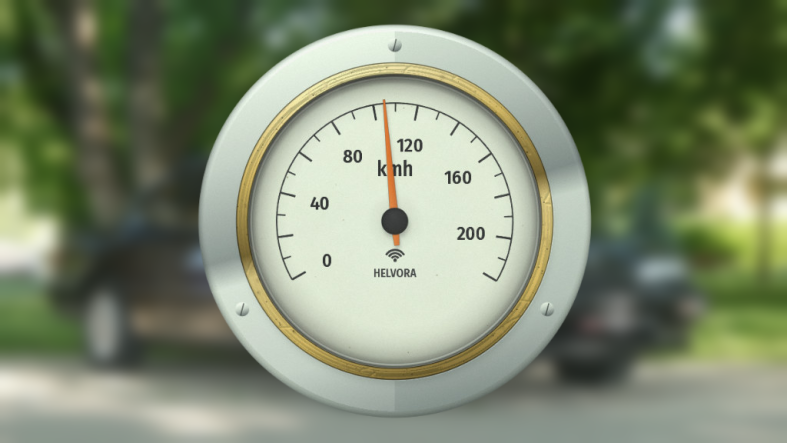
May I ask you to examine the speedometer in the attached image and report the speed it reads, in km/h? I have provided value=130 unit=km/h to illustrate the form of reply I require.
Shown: value=105 unit=km/h
